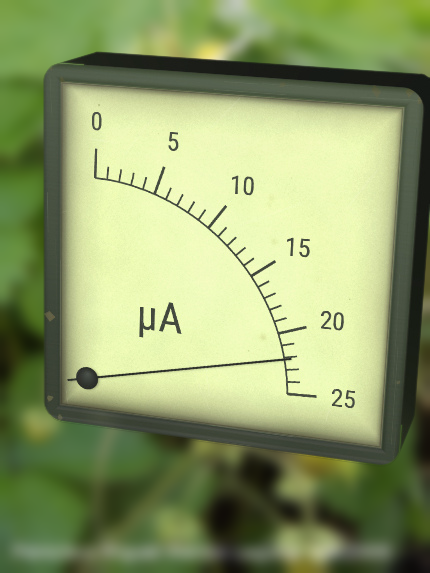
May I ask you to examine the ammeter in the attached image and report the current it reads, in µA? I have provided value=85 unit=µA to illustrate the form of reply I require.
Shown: value=22 unit=µA
